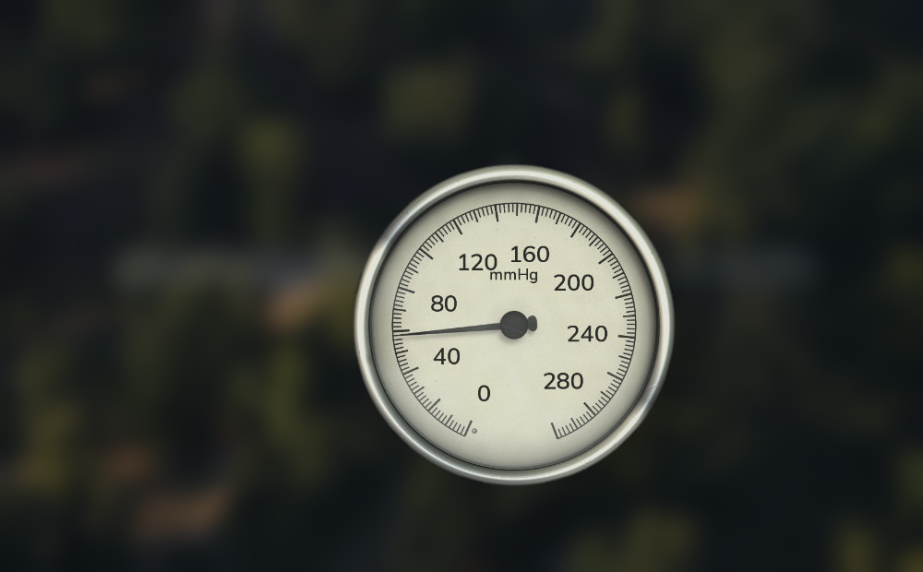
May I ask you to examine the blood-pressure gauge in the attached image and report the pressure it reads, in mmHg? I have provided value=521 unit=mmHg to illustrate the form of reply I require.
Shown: value=58 unit=mmHg
